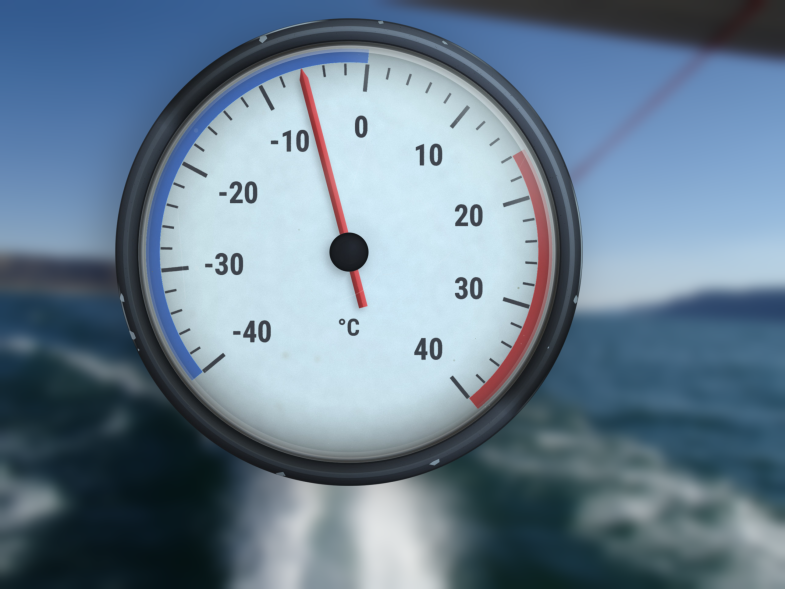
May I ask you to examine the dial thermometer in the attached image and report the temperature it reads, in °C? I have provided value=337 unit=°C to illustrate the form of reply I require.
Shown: value=-6 unit=°C
